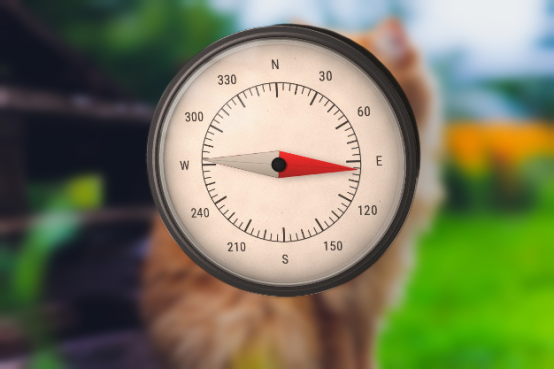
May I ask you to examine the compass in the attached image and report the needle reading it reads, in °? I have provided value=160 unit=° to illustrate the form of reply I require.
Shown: value=95 unit=°
